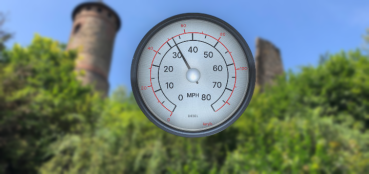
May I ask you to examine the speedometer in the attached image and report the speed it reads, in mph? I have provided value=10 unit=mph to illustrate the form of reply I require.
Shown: value=32.5 unit=mph
